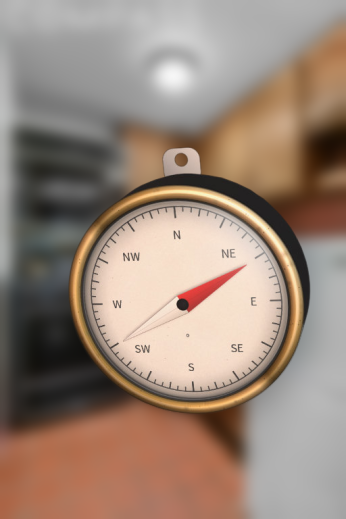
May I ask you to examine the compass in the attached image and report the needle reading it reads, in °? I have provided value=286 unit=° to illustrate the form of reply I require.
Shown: value=60 unit=°
